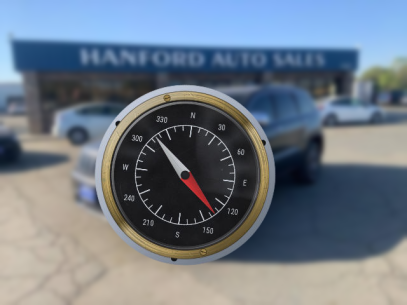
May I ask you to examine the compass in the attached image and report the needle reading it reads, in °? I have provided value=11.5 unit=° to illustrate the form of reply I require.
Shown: value=135 unit=°
